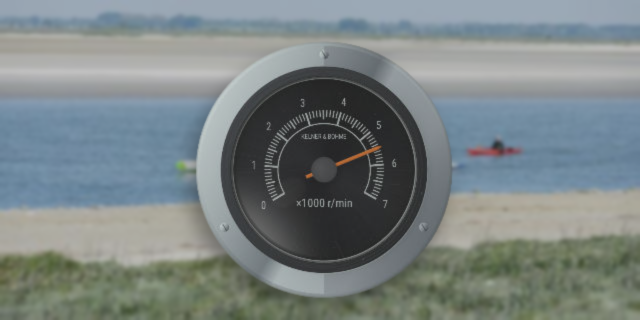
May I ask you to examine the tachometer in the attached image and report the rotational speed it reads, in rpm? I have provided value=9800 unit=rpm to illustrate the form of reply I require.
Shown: value=5500 unit=rpm
